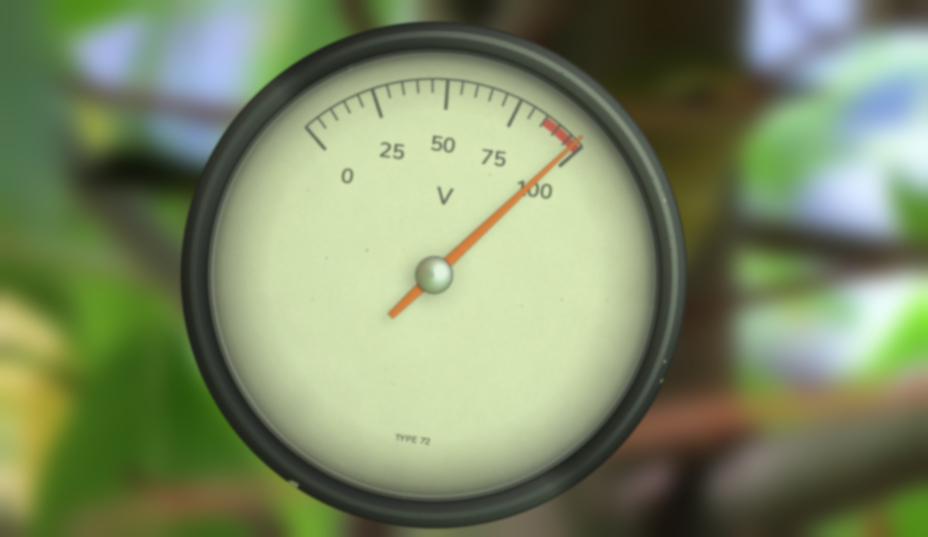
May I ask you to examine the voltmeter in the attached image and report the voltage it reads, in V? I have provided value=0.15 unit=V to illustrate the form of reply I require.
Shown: value=97.5 unit=V
